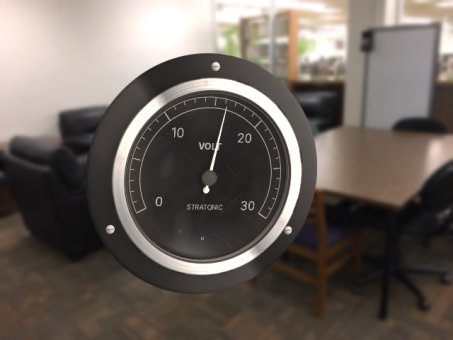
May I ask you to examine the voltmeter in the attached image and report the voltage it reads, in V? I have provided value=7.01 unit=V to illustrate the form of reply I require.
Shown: value=16 unit=V
